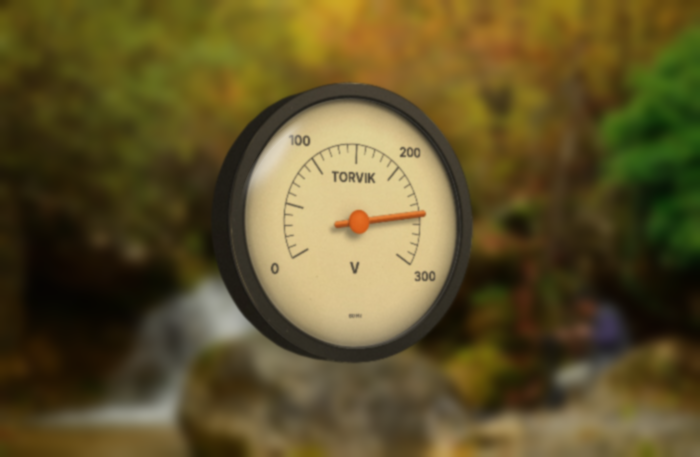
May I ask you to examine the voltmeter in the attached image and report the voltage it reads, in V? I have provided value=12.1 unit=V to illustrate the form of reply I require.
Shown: value=250 unit=V
